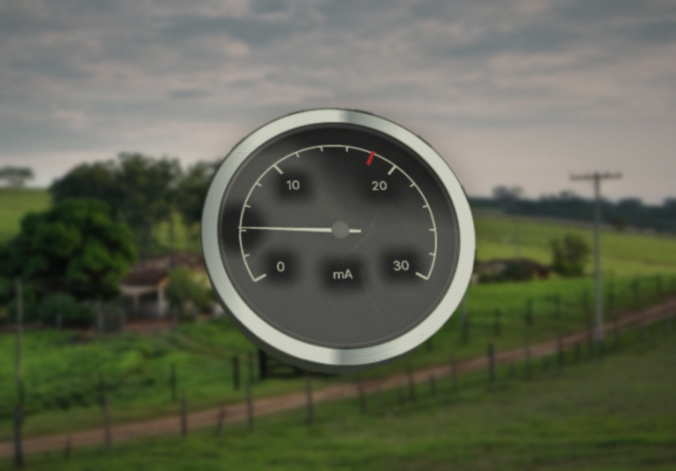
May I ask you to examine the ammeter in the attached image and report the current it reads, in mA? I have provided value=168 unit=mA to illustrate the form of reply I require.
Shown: value=4 unit=mA
